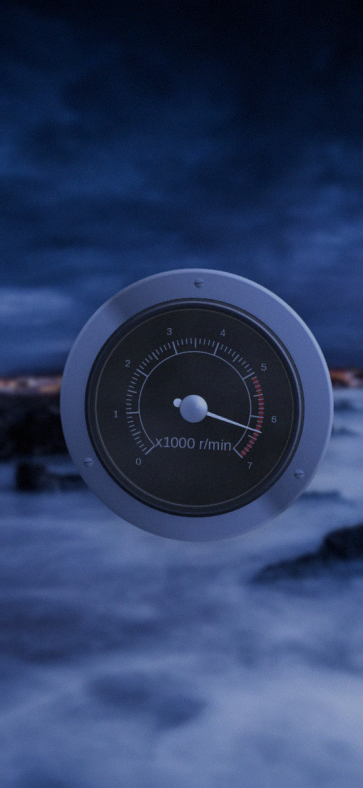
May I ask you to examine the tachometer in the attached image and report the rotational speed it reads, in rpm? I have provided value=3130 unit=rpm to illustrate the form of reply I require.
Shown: value=6300 unit=rpm
